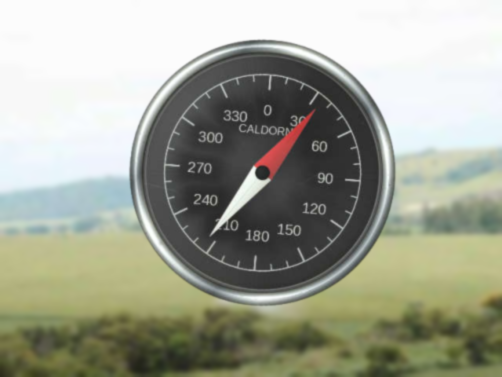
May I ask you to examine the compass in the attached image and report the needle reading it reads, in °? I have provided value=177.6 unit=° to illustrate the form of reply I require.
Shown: value=35 unit=°
